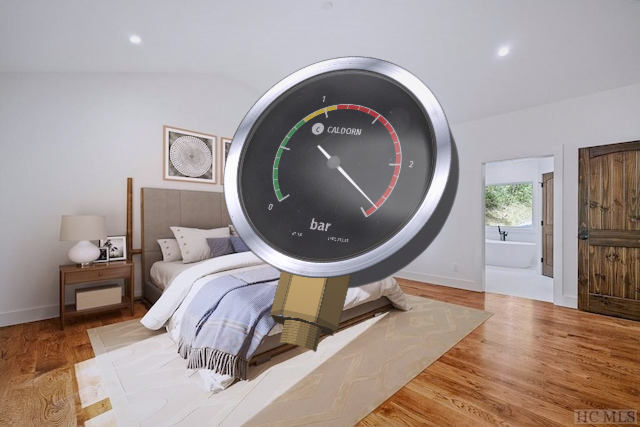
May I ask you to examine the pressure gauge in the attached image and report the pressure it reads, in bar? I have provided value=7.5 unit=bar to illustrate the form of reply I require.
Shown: value=2.4 unit=bar
